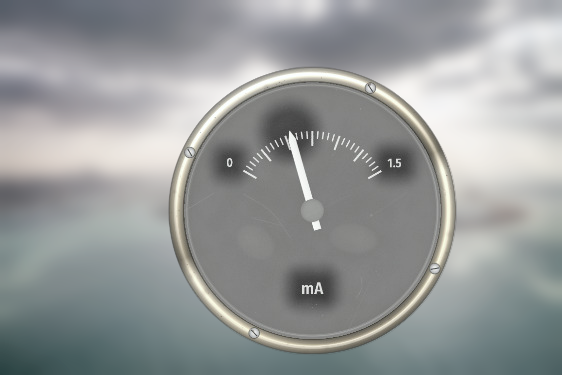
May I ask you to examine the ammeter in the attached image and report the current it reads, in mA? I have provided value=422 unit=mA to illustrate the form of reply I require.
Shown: value=0.55 unit=mA
